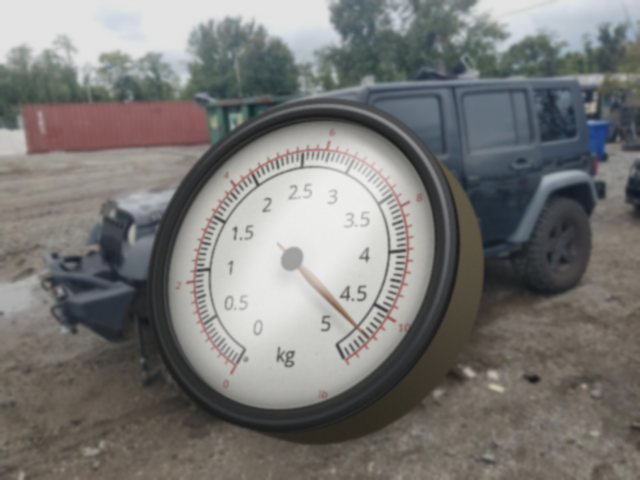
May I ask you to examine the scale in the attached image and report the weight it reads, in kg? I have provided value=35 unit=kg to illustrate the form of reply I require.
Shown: value=4.75 unit=kg
